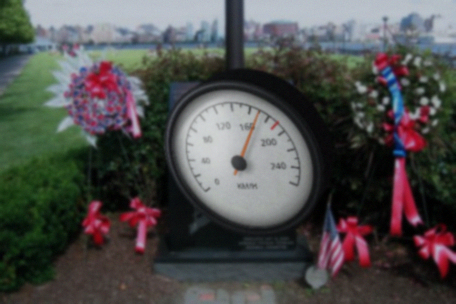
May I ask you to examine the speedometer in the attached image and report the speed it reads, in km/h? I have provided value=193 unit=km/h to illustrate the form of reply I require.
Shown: value=170 unit=km/h
